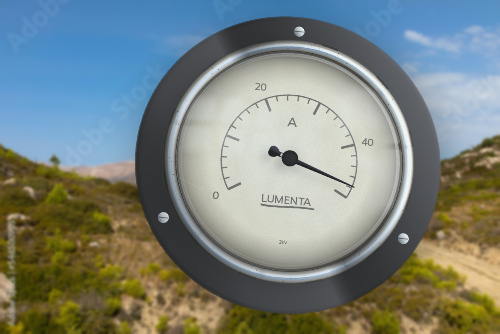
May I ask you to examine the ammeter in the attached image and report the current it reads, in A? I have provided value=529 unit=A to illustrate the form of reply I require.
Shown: value=48 unit=A
